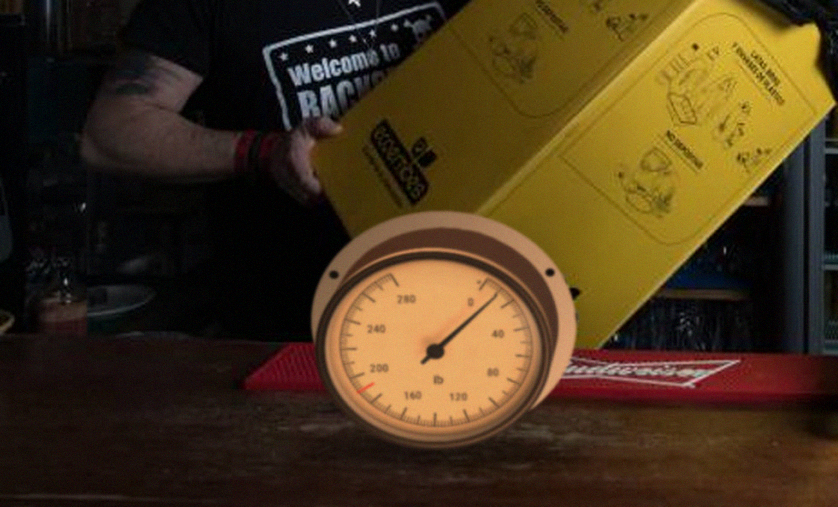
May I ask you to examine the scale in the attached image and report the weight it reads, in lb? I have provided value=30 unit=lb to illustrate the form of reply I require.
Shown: value=10 unit=lb
